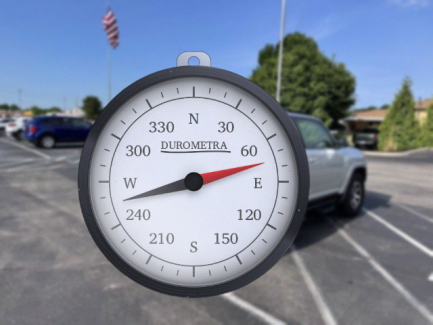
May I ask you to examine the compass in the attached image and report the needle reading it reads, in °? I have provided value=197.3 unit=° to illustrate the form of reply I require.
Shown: value=75 unit=°
